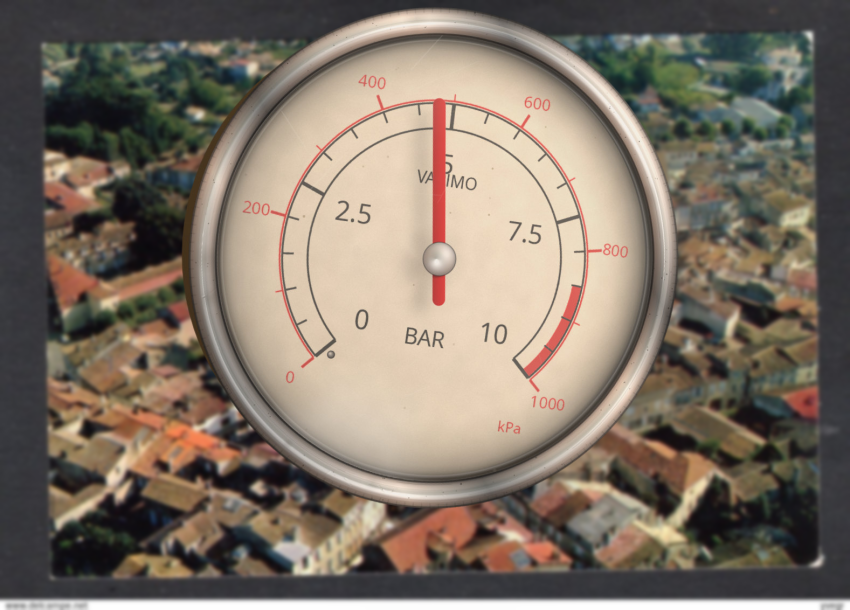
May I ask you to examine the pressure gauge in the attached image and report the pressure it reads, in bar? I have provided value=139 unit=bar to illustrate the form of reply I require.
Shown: value=4.75 unit=bar
